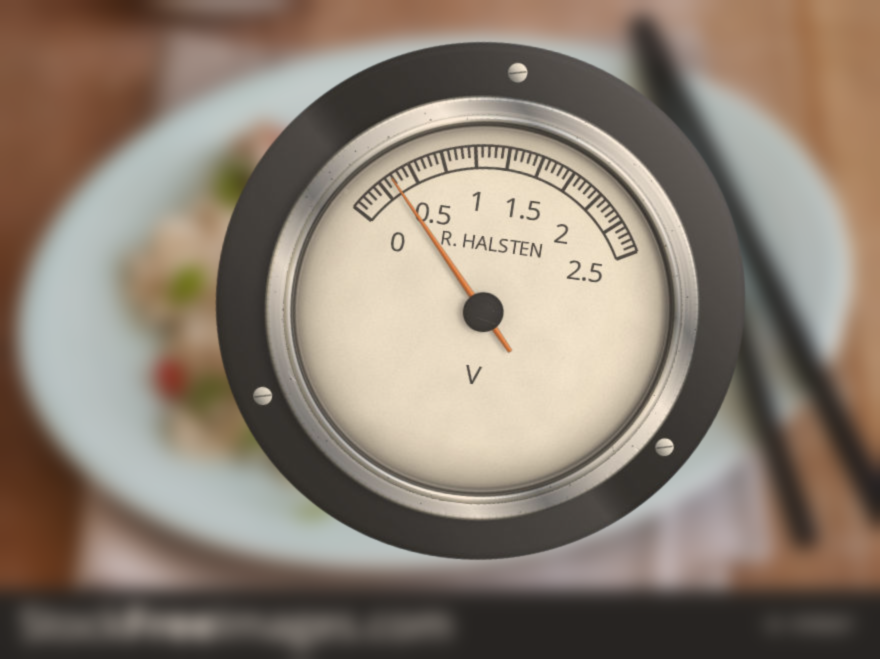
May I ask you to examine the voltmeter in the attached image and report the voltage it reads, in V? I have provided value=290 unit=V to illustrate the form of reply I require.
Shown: value=0.35 unit=V
